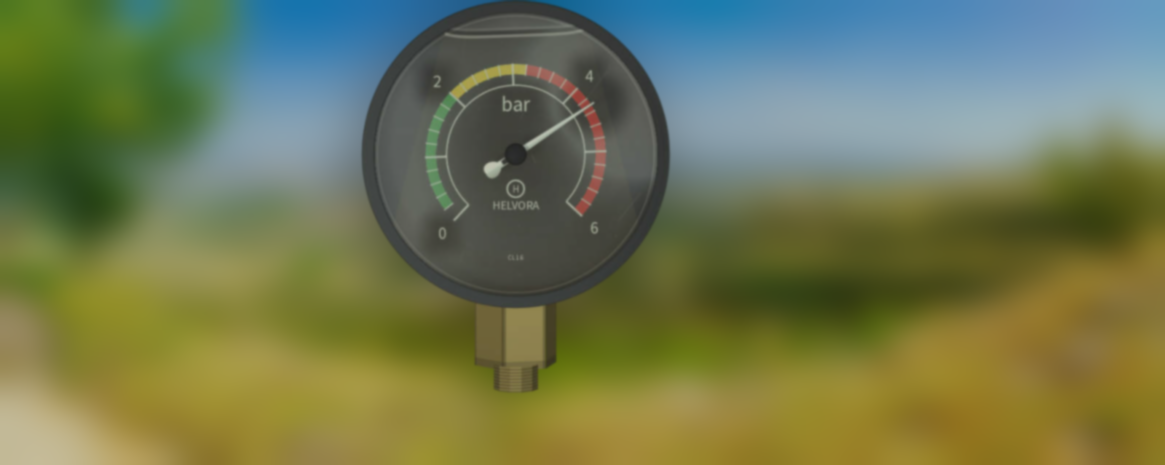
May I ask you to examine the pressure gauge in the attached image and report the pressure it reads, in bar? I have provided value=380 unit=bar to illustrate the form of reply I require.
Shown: value=4.3 unit=bar
